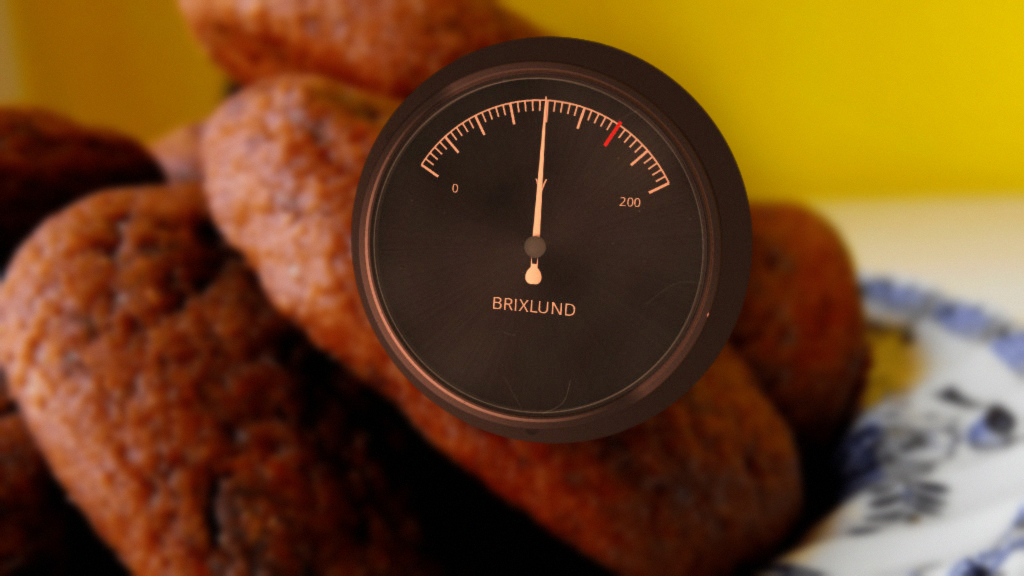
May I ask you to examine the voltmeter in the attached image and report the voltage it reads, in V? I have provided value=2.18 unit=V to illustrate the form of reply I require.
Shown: value=100 unit=V
